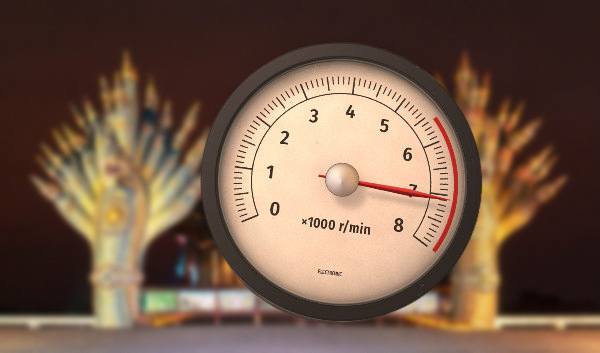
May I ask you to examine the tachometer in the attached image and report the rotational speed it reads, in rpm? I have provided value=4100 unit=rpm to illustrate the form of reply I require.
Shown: value=7100 unit=rpm
